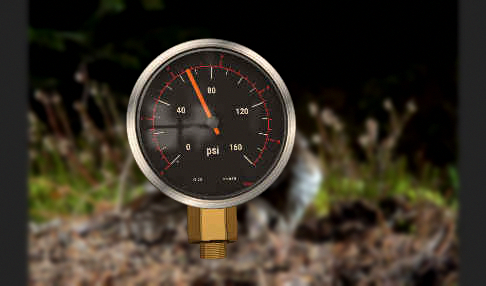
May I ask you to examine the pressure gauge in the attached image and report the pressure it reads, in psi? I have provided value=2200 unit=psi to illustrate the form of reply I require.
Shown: value=65 unit=psi
